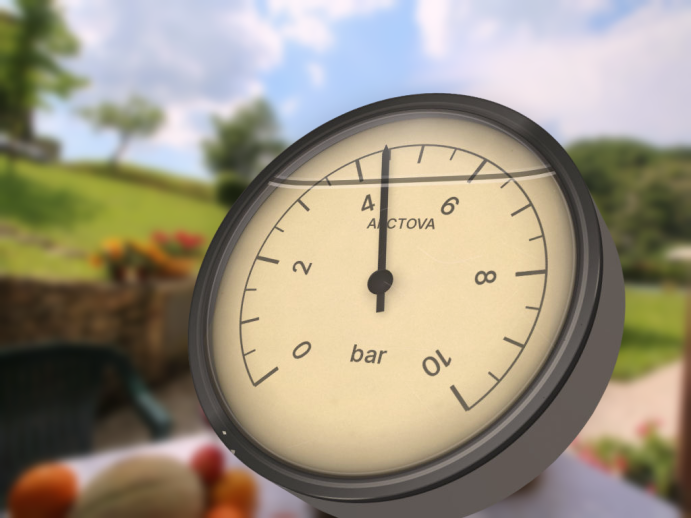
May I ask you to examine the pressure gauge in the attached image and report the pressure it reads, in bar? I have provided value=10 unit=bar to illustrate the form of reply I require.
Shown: value=4.5 unit=bar
